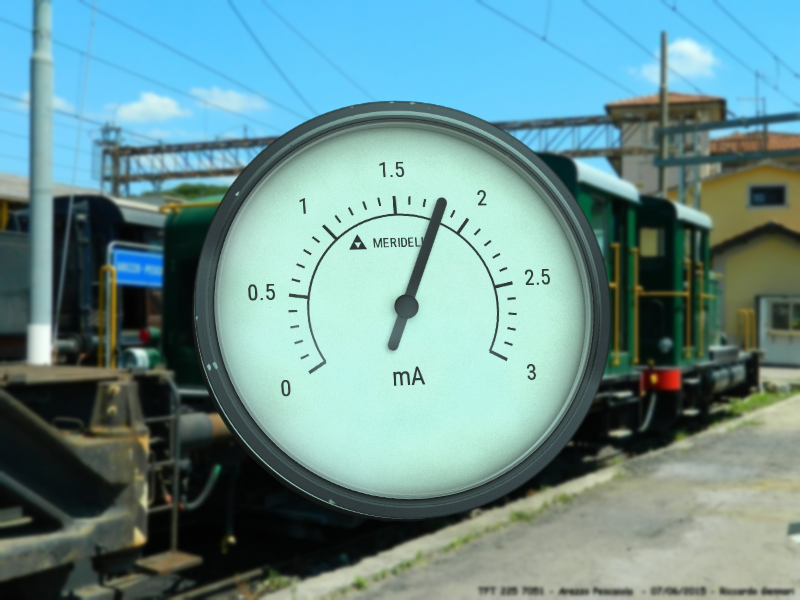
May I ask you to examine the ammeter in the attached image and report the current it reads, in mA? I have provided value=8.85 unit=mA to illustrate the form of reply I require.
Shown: value=1.8 unit=mA
